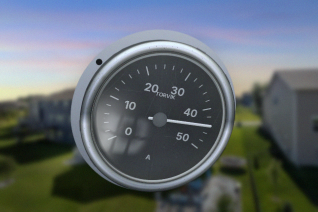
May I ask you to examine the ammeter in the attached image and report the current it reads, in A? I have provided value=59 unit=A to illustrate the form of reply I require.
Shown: value=44 unit=A
